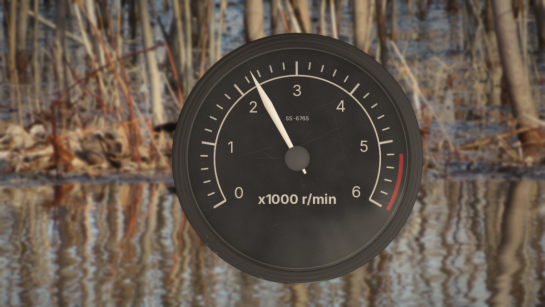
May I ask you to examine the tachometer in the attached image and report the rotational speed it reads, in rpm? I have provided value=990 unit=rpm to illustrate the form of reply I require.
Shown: value=2300 unit=rpm
